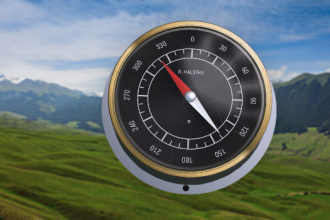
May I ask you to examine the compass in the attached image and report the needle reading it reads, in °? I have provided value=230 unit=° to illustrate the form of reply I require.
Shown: value=320 unit=°
